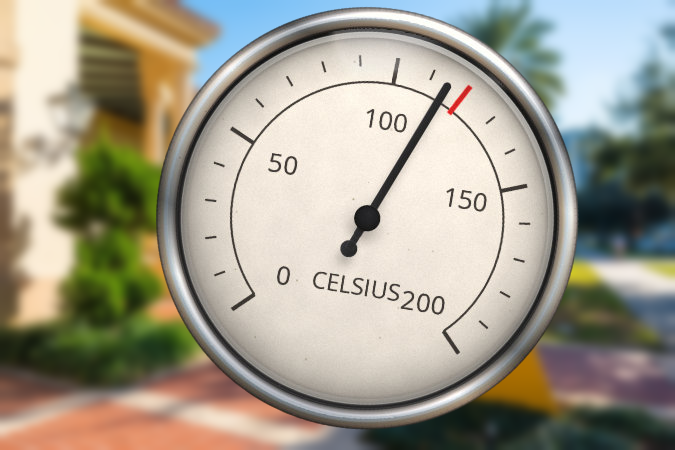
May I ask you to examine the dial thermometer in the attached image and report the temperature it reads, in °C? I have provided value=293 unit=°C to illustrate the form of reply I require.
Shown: value=115 unit=°C
